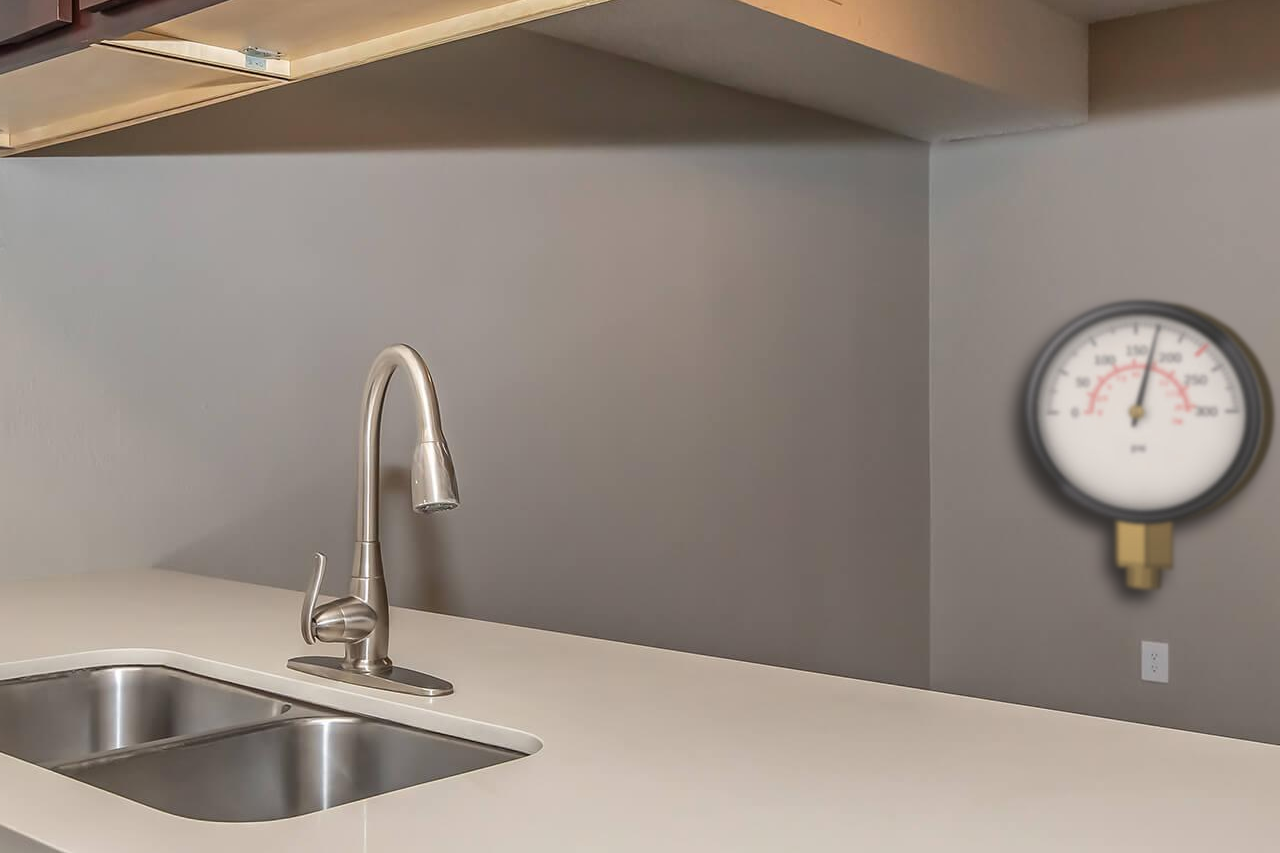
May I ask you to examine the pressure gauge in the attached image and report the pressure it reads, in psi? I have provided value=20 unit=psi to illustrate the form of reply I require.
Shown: value=175 unit=psi
